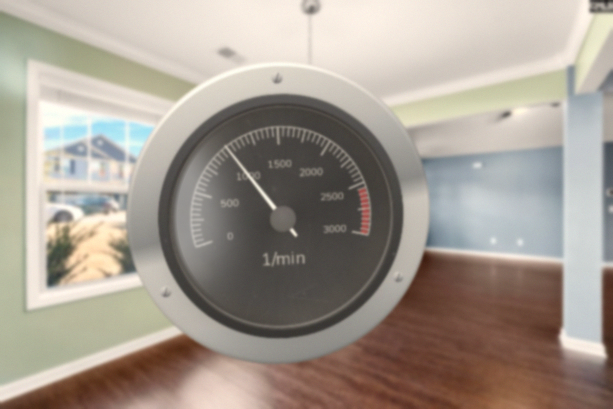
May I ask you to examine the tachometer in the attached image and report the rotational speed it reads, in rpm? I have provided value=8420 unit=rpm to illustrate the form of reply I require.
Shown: value=1000 unit=rpm
